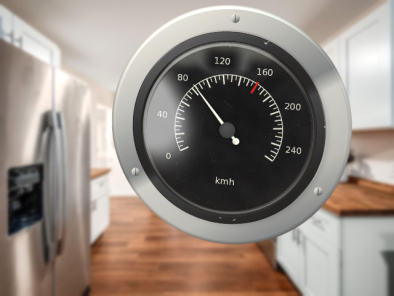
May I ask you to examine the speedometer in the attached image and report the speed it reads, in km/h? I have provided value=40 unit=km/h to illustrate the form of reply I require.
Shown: value=85 unit=km/h
